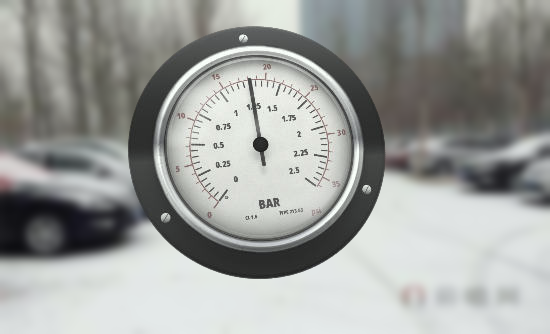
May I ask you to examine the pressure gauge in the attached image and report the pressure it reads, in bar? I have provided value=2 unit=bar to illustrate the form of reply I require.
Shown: value=1.25 unit=bar
